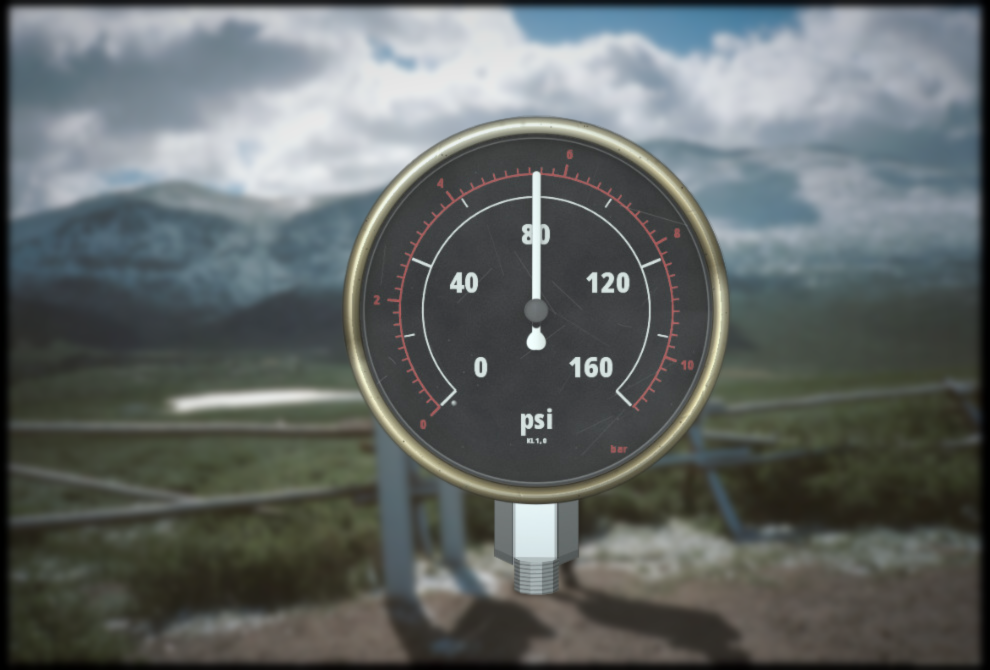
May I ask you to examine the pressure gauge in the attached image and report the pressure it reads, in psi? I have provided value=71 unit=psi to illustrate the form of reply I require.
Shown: value=80 unit=psi
